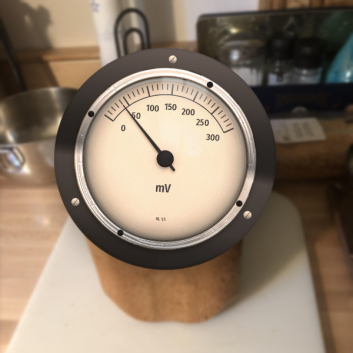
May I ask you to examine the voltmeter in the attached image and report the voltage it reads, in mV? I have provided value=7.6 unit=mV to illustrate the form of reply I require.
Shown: value=40 unit=mV
